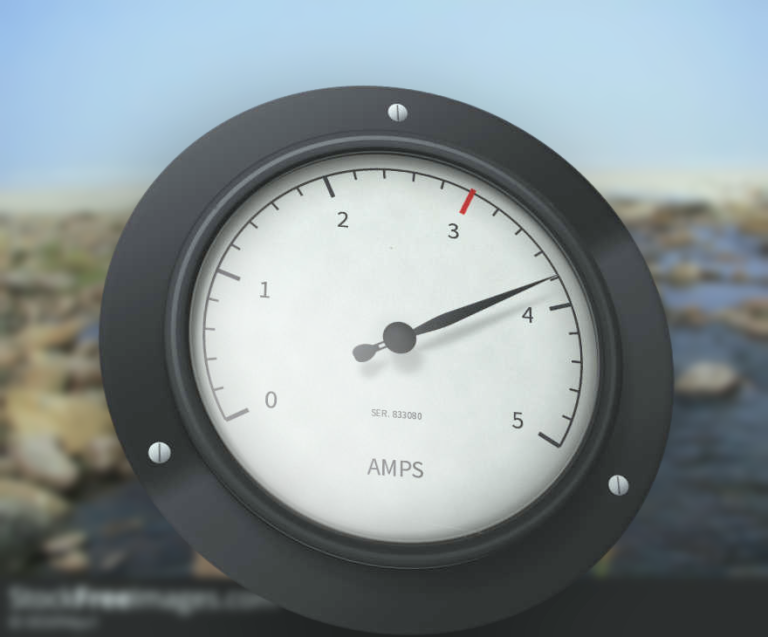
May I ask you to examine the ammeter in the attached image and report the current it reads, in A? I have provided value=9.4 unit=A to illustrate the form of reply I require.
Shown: value=3.8 unit=A
